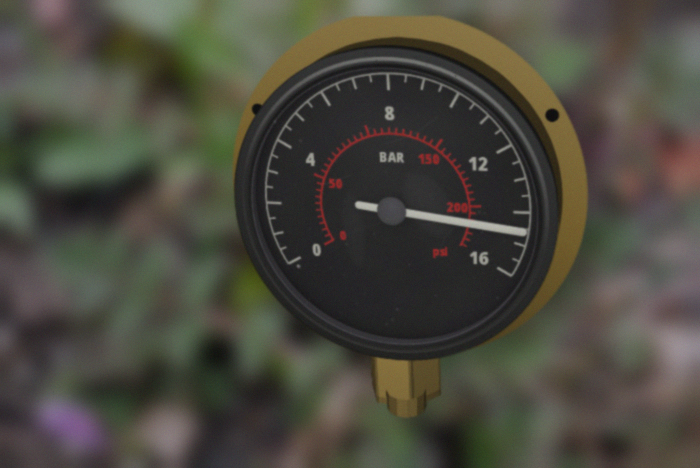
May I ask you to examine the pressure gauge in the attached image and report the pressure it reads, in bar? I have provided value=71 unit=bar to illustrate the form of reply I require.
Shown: value=14.5 unit=bar
